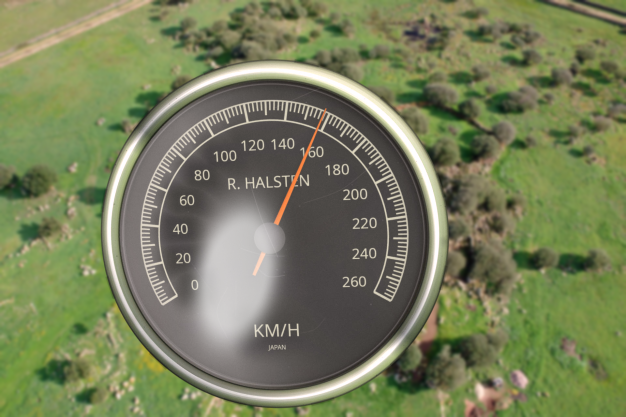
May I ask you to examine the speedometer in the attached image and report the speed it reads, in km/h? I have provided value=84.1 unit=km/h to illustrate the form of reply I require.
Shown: value=158 unit=km/h
